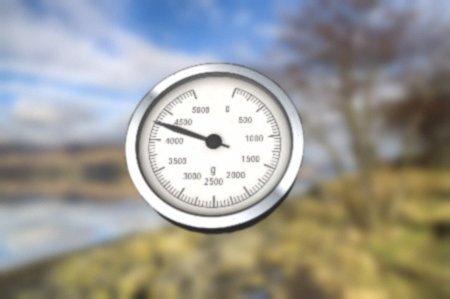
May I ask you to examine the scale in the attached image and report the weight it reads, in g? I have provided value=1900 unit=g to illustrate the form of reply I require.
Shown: value=4250 unit=g
